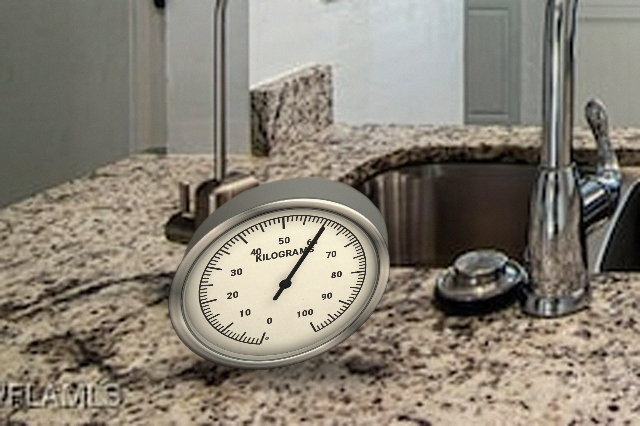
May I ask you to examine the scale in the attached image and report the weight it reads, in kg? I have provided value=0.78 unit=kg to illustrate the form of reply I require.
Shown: value=60 unit=kg
